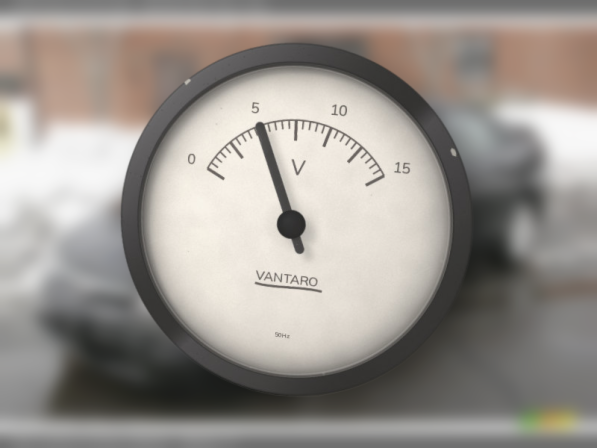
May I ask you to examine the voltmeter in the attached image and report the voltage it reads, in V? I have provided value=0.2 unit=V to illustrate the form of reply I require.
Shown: value=5 unit=V
